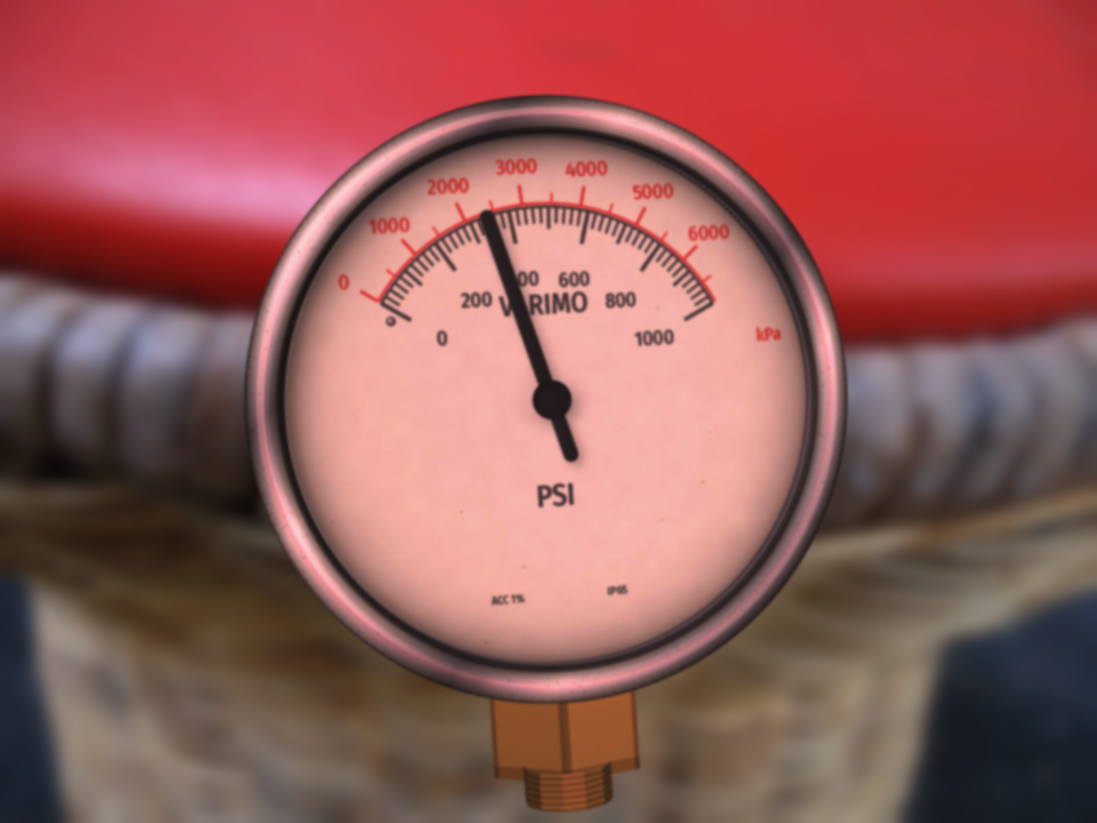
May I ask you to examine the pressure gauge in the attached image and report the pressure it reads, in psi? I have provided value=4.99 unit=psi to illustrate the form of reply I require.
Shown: value=340 unit=psi
